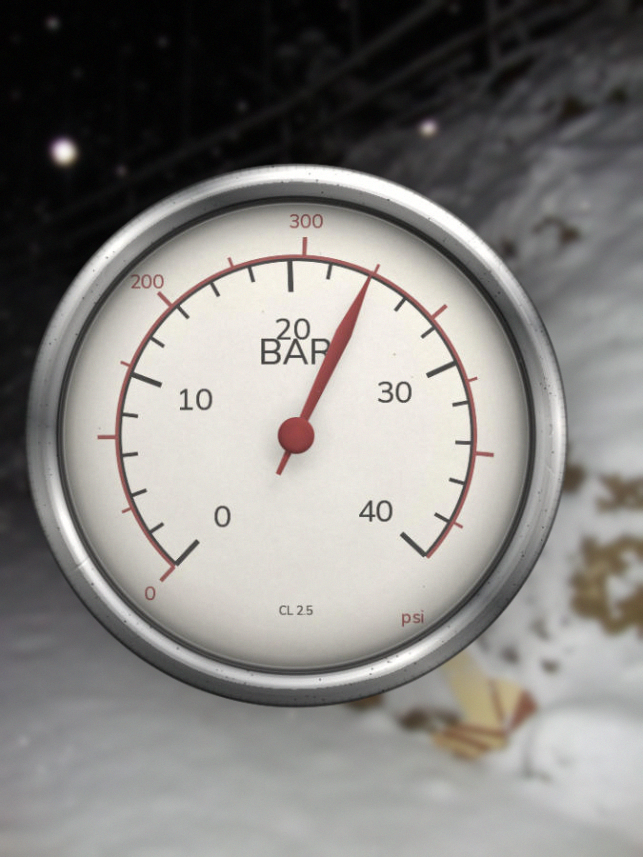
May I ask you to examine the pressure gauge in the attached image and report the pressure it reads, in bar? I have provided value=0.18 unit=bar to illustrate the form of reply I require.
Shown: value=24 unit=bar
